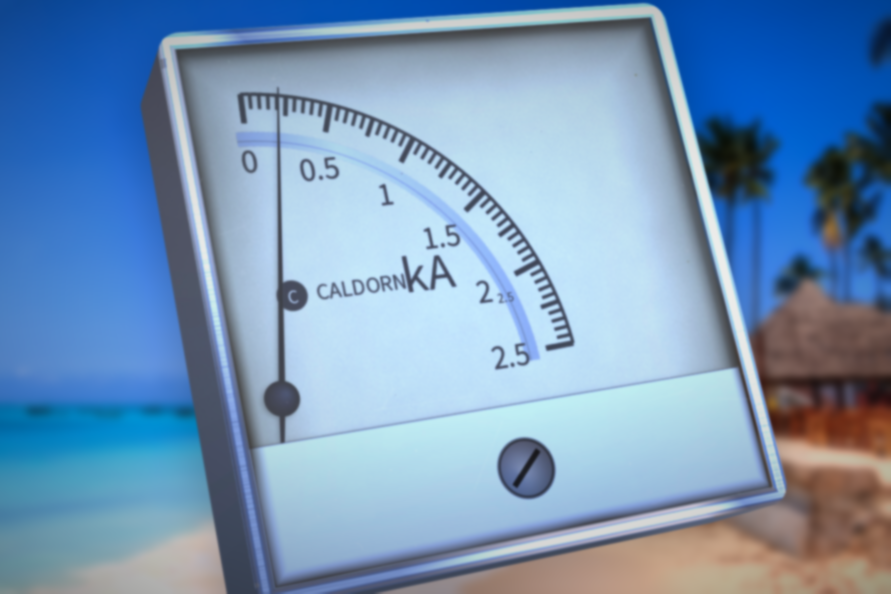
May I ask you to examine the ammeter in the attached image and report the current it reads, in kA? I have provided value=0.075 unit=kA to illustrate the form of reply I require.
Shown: value=0.2 unit=kA
